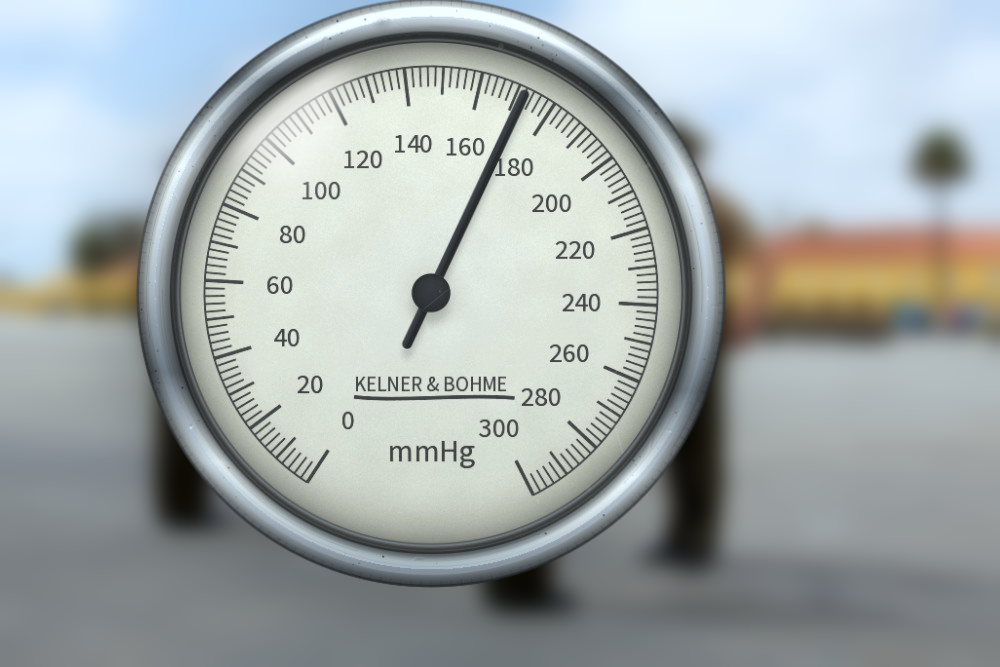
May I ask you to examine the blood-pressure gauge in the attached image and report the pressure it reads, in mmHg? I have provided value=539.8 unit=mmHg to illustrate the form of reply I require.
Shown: value=172 unit=mmHg
